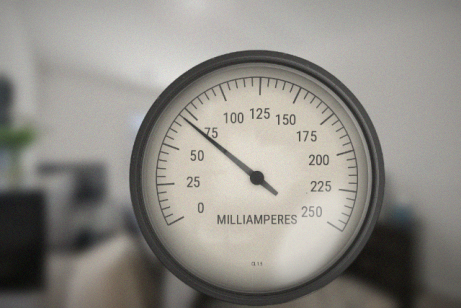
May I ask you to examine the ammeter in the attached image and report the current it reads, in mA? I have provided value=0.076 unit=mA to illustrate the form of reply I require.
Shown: value=70 unit=mA
